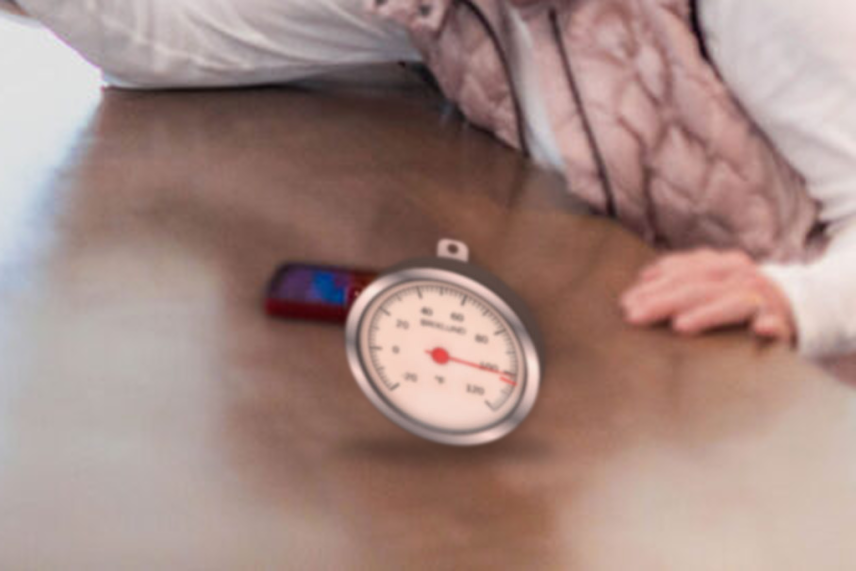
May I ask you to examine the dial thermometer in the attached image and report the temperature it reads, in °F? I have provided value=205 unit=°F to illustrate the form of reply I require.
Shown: value=100 unit=°F
